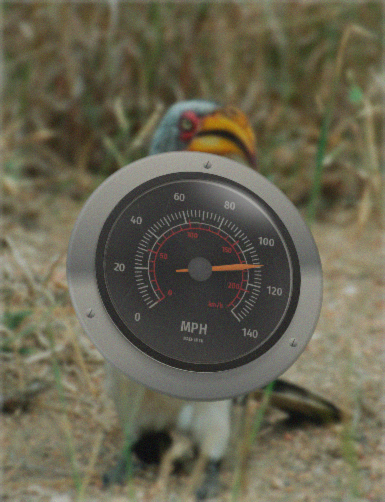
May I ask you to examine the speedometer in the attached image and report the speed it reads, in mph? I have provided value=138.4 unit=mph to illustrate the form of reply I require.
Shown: value=110 unit=mph
